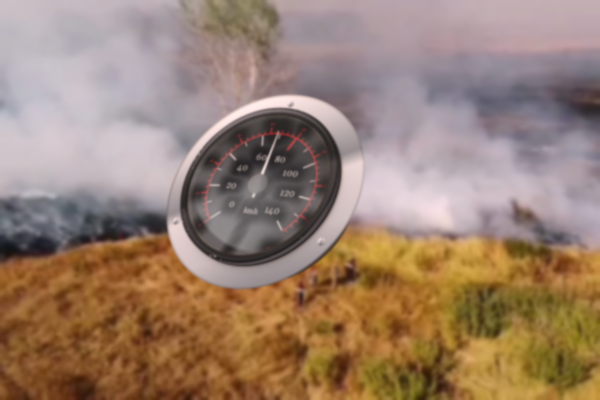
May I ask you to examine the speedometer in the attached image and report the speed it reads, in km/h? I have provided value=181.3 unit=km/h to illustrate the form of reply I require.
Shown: value=70 unit=km/h
